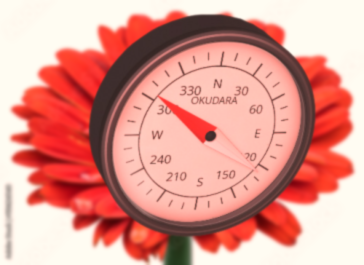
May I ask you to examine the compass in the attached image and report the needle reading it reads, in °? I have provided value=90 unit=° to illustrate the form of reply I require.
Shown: value=305 unit=°
